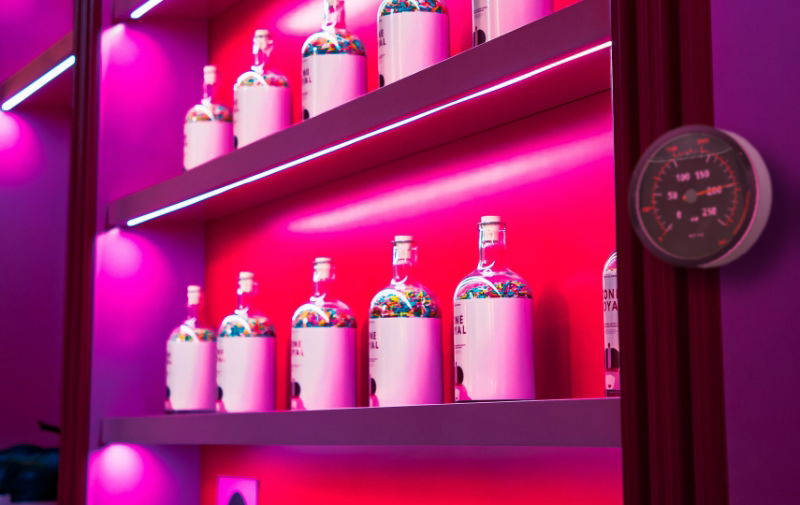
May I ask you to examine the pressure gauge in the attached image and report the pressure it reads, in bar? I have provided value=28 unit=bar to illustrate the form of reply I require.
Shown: value=200 unit=bar
